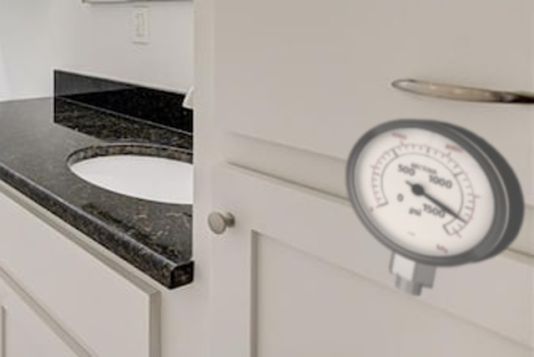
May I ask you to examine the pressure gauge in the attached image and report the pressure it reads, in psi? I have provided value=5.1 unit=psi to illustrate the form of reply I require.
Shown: value=1350 unit=psi
